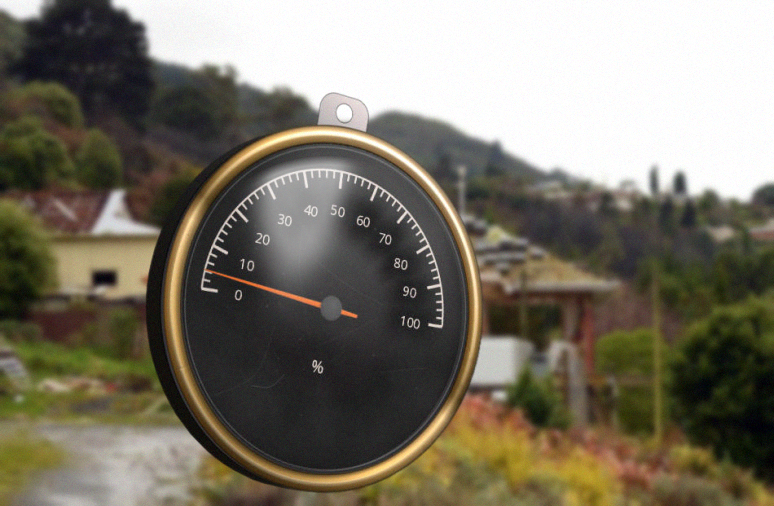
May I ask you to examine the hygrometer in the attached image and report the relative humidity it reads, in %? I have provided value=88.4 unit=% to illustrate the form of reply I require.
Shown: value=4 unit=%
